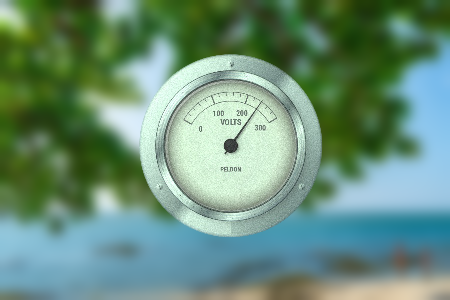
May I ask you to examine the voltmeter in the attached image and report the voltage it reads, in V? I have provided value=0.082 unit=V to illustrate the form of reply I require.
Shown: value=240 unit=V
